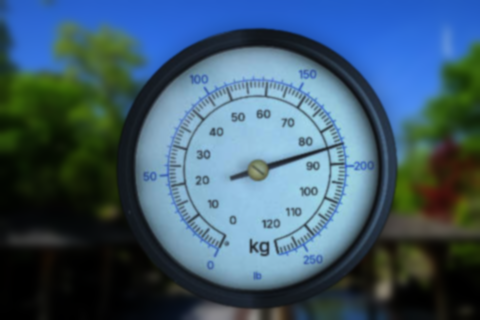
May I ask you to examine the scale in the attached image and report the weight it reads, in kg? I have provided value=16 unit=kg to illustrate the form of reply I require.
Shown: value=85 unit=kg
